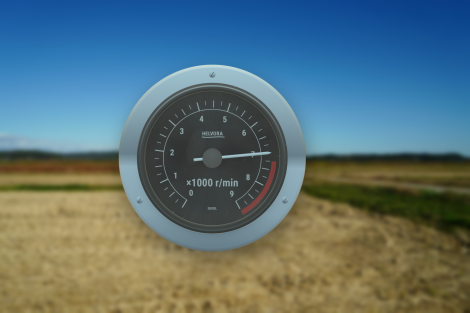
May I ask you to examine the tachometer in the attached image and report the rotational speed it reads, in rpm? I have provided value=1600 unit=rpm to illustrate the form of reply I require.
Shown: value=7000 unit=rpm
